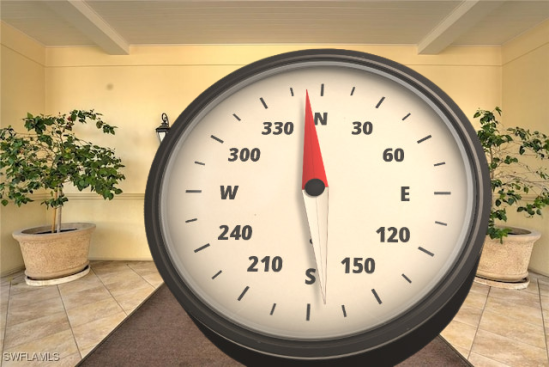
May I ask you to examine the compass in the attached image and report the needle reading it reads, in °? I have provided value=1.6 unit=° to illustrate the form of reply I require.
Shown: value=352.5 unit=°
